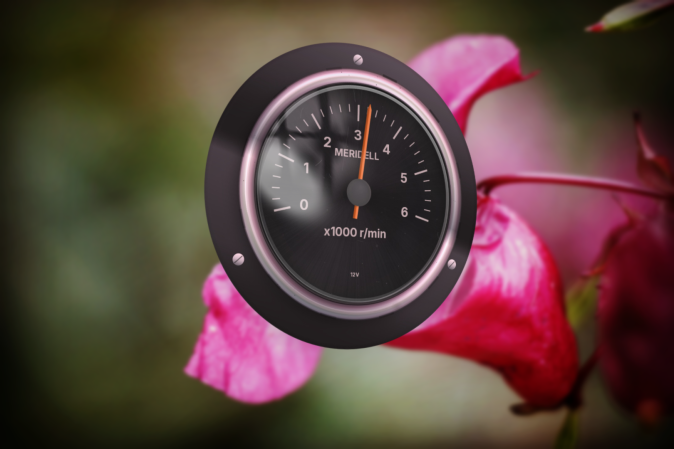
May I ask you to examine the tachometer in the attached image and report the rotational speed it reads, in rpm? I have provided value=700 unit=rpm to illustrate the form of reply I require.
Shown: value=3200 unit=rpm
